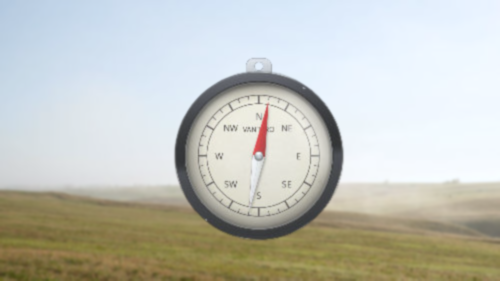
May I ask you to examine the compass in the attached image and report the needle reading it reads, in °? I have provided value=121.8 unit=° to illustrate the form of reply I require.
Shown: value=10 unit=°
